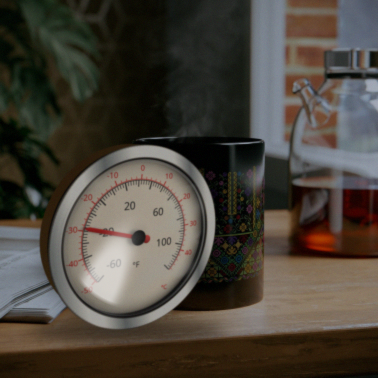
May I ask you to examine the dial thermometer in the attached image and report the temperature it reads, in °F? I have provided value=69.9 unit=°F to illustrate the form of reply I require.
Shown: value=-20 unit=°F
